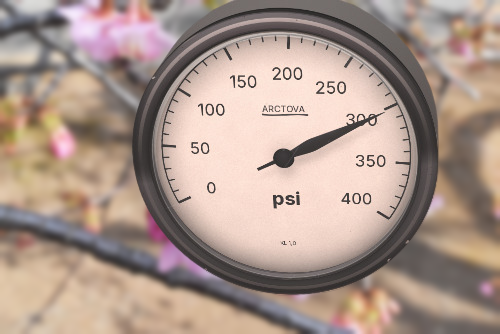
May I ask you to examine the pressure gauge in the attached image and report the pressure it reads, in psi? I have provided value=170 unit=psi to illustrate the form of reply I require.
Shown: value=300 unit=psi
